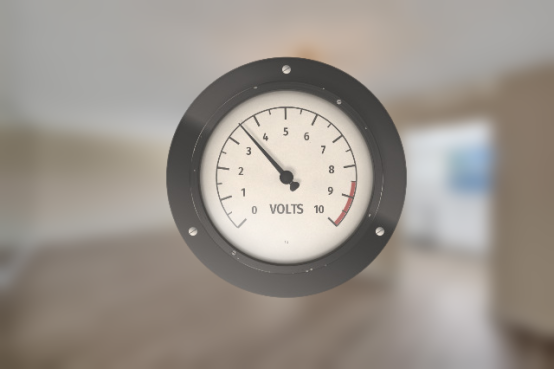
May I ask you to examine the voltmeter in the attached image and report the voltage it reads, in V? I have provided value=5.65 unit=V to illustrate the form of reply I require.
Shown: value=3.5 unit=V
